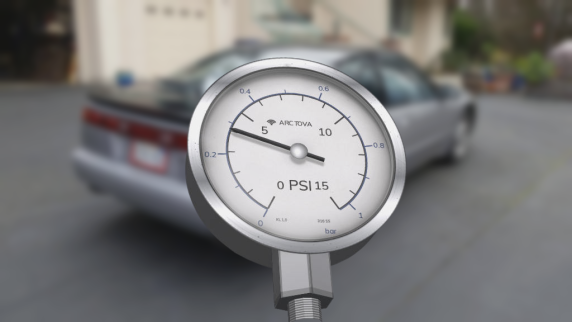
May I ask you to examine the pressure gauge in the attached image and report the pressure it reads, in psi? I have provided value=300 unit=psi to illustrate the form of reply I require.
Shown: value=4 unit=psi
